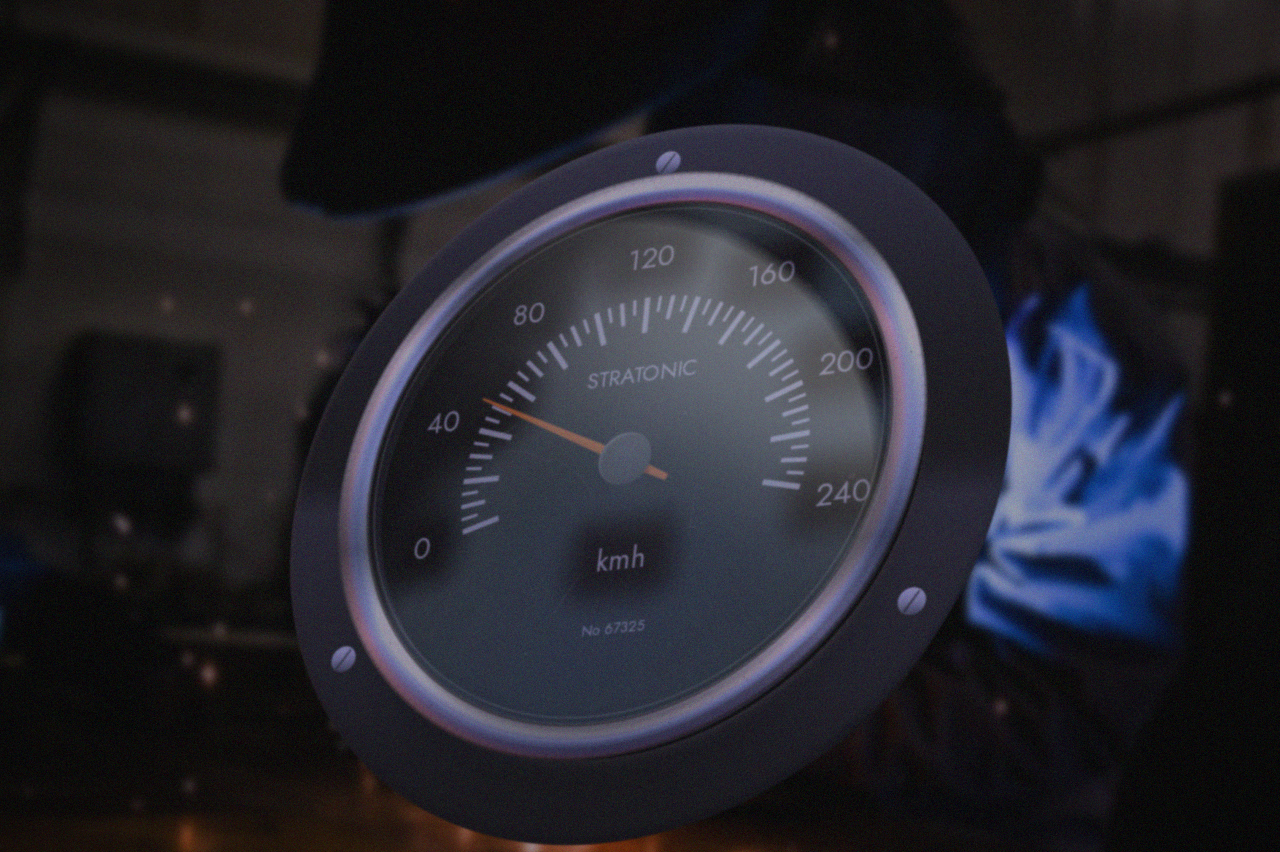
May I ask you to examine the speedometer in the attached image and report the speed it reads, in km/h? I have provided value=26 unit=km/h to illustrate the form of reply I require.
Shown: value=50 unit=km/h
